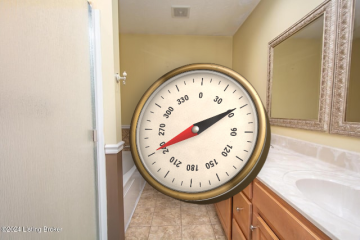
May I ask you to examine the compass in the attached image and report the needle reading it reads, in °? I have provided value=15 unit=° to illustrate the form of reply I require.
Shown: value=240 unit=°
